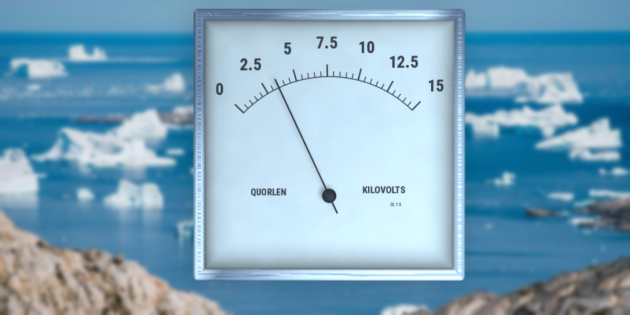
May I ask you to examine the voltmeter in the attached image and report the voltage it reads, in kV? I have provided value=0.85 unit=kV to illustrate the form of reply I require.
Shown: value=3.5 unit=kV
